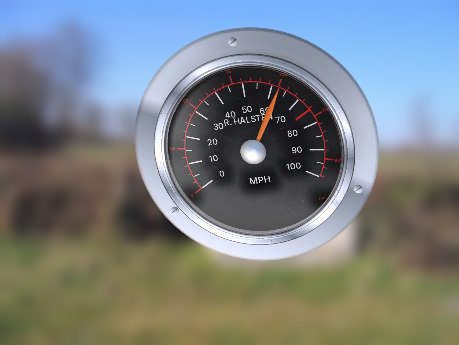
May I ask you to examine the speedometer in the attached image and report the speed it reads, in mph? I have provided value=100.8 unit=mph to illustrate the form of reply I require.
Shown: value=62.5 unit=mph
